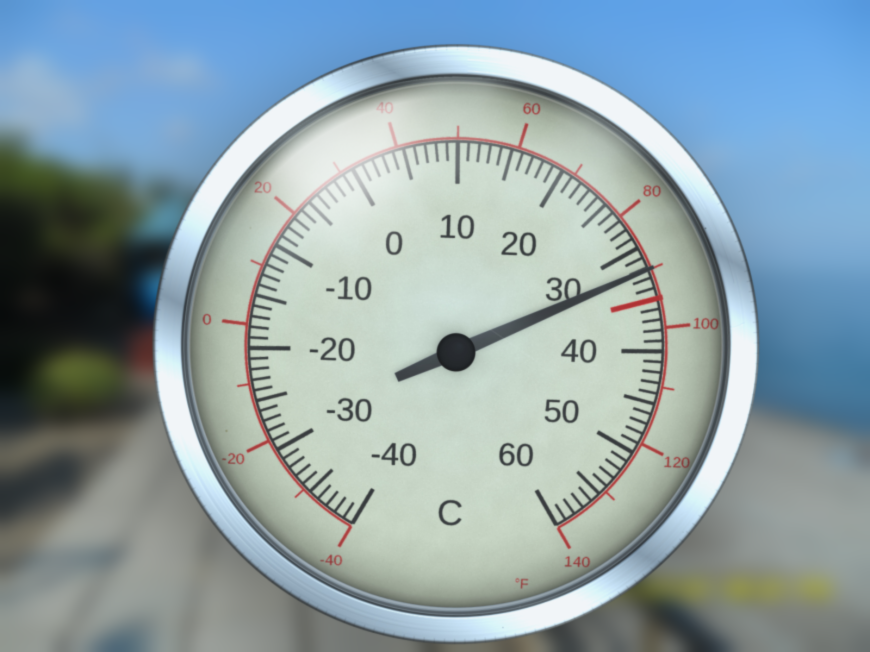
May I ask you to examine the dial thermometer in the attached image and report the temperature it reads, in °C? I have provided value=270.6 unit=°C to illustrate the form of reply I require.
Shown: value=32 unit=°C
